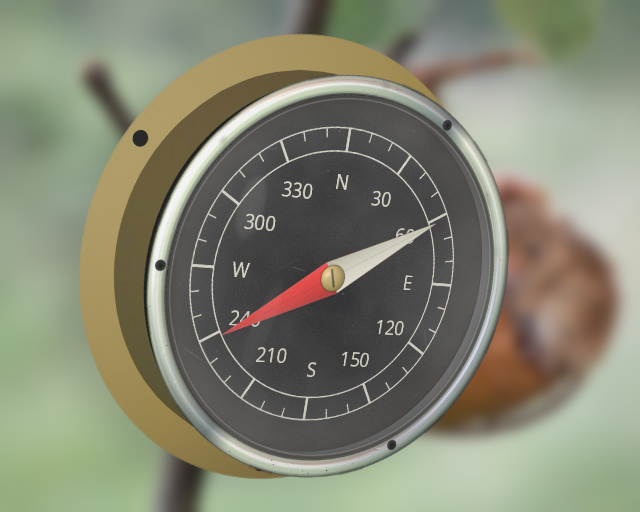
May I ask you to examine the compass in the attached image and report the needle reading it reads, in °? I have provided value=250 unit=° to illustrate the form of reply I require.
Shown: value=240 unit=°
